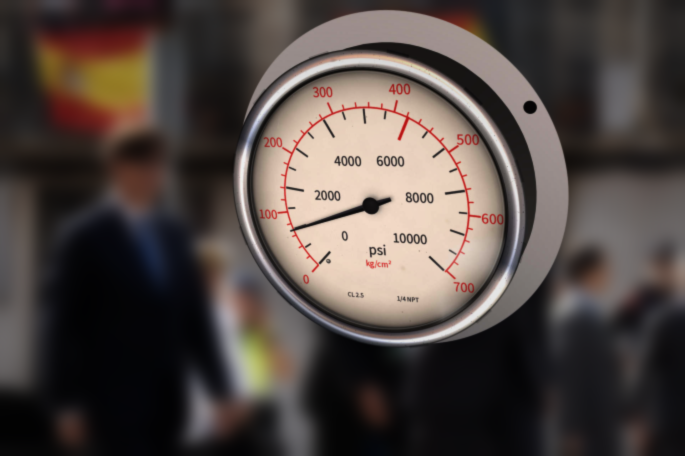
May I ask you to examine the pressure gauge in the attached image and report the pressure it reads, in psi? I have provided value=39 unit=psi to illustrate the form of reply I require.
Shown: value=1000 unit=psi
